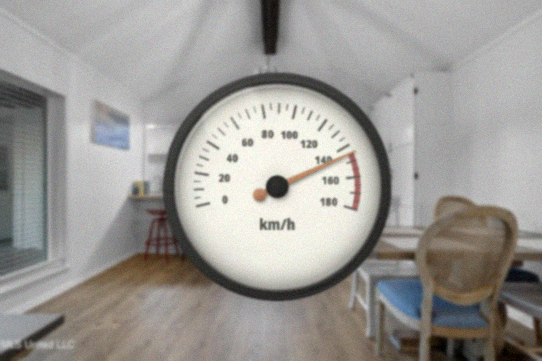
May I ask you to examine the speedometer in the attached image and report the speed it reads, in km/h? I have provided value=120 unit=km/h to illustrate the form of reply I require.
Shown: value=145 unit=km/h
